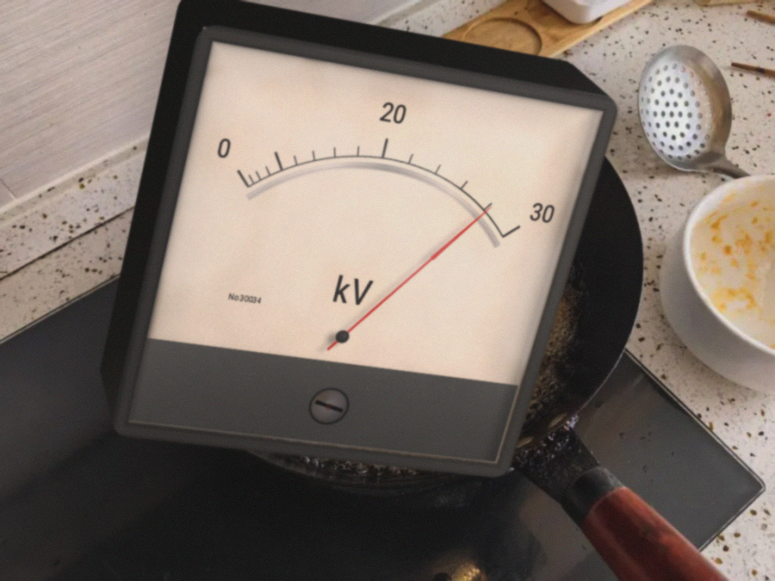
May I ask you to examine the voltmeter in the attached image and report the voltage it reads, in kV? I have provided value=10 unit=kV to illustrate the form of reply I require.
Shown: value=28 unit=kV
